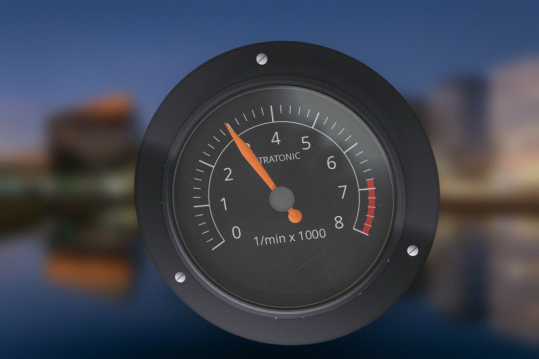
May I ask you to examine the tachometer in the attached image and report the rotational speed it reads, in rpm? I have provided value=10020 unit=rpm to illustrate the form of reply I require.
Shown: value=3000 unit=rpm
